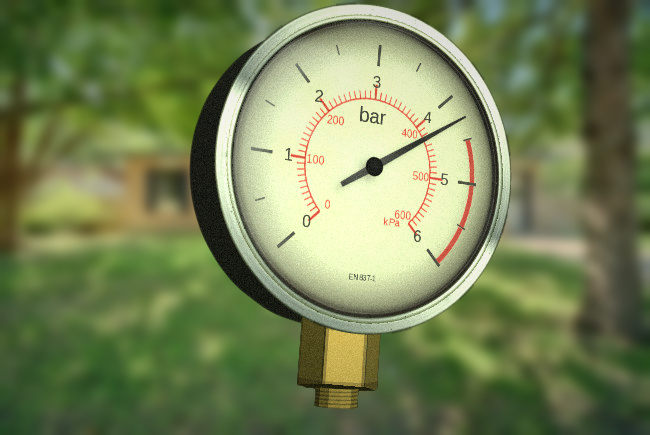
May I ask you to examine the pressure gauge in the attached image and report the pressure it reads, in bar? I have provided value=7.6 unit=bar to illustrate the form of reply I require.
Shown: value=4.25 unit=bar
